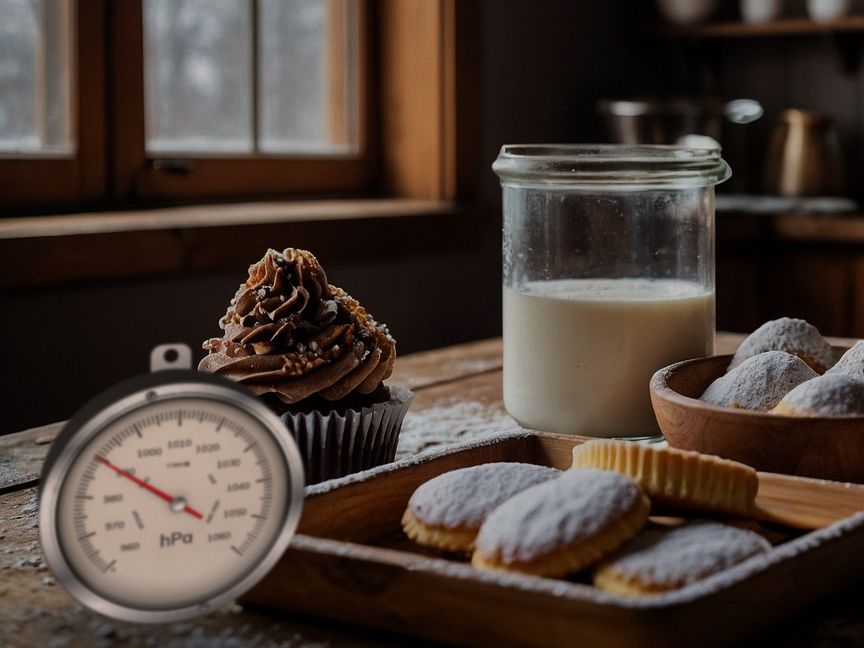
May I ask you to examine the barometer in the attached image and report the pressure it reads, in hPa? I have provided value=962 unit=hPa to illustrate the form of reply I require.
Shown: value=990 unit=hPa
